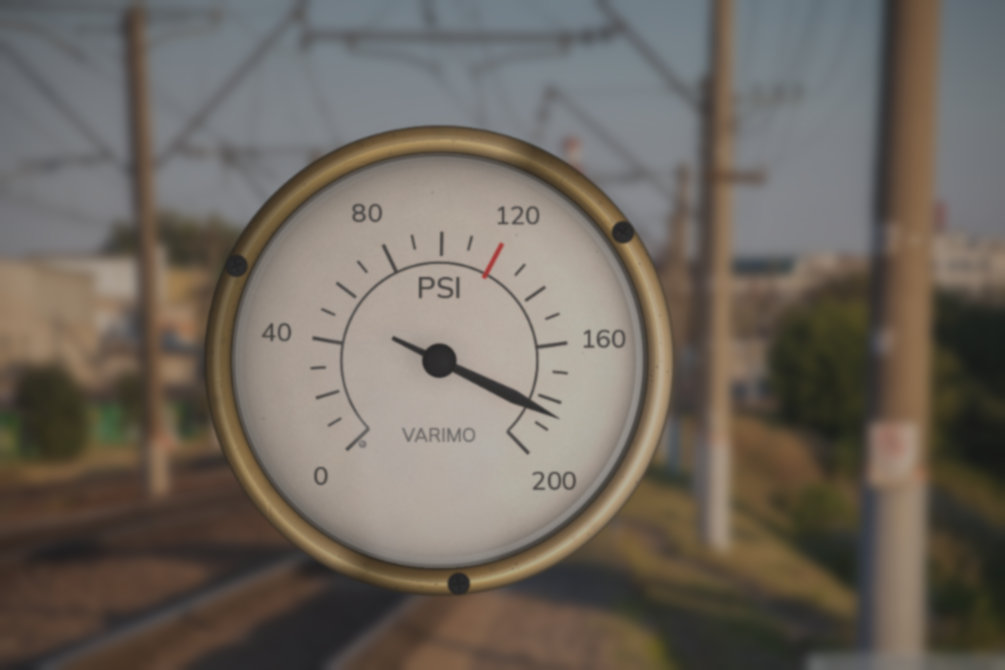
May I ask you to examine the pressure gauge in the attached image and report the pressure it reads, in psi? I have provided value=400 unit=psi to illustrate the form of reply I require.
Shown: value=185 unit=psi
